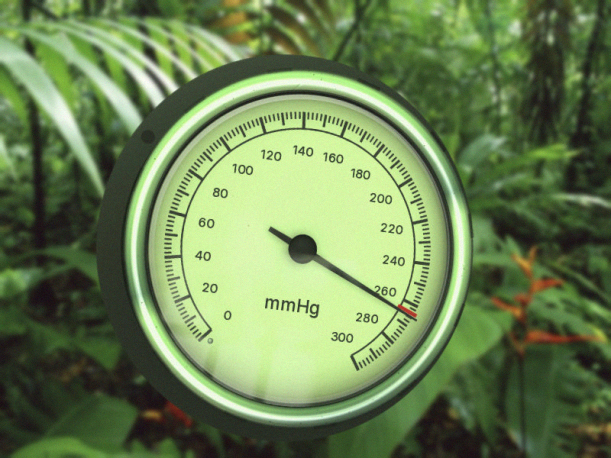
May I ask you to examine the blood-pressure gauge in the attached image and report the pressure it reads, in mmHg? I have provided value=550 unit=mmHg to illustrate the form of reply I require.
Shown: value=266 unit=mmHg
